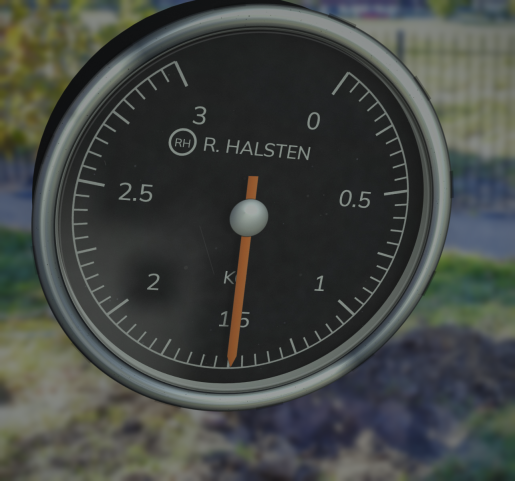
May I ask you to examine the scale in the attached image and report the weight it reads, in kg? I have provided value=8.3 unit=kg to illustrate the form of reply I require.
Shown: value=1.5 unit=kg
